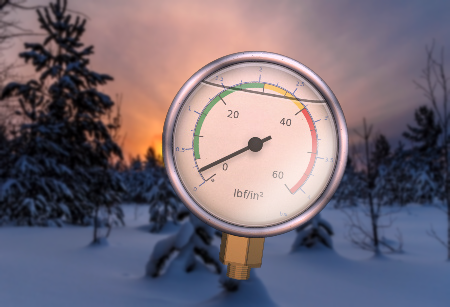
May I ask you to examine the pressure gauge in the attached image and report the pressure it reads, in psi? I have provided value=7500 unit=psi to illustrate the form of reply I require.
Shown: value=2.5 unit=psi
